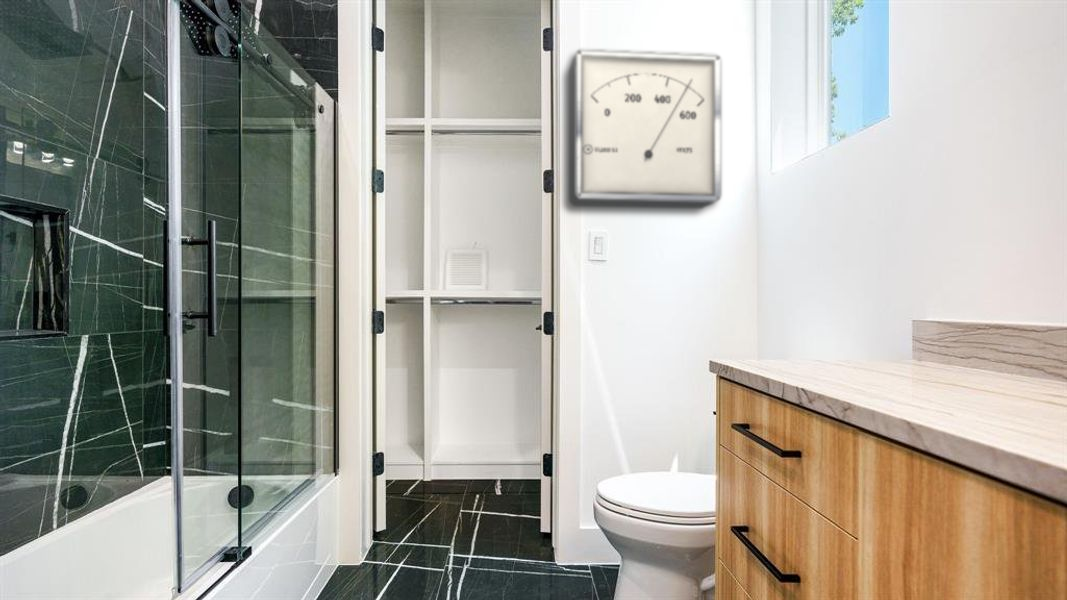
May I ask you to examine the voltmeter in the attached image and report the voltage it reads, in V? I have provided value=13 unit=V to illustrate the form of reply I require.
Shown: value=500 unit=V
